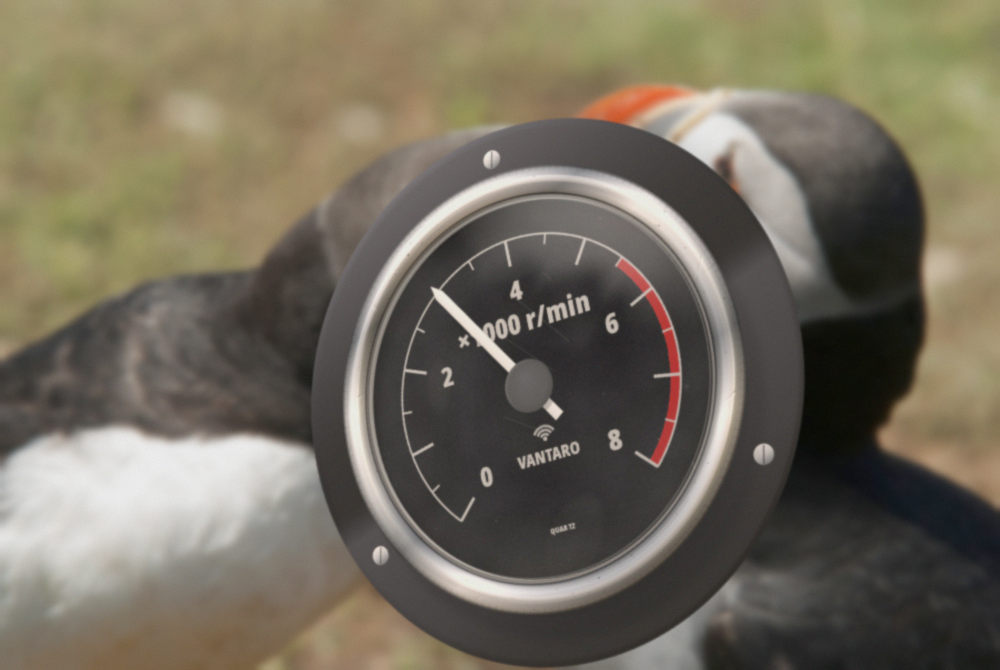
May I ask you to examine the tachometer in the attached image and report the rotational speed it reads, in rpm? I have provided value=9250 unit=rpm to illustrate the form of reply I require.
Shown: value=3000 unit=rpm
